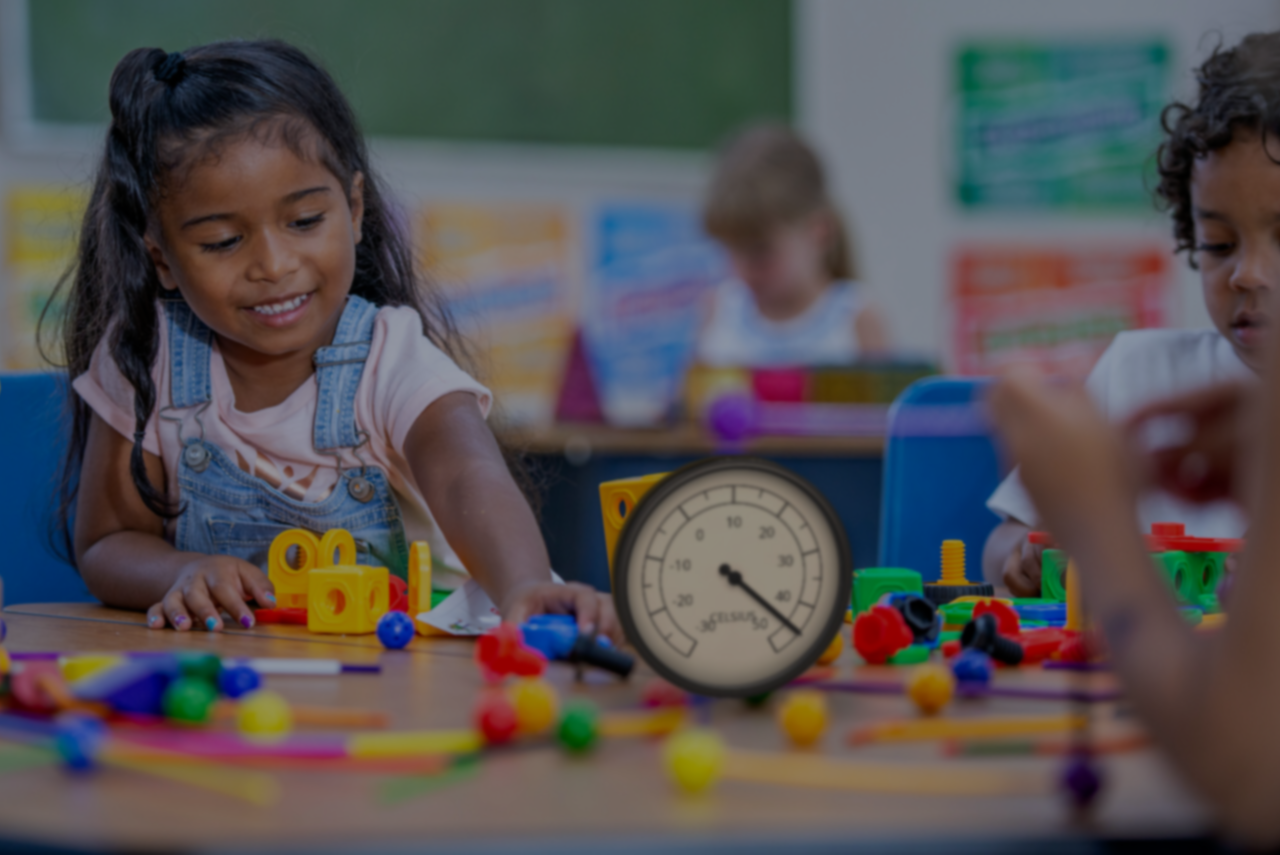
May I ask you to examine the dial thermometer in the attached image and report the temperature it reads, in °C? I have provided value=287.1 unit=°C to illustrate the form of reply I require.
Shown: value=45 unit=°C
